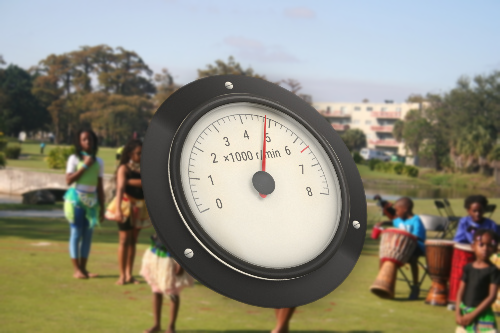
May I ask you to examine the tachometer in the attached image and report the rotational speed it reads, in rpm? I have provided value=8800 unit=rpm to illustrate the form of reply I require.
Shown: value=4800 unit=rpm
